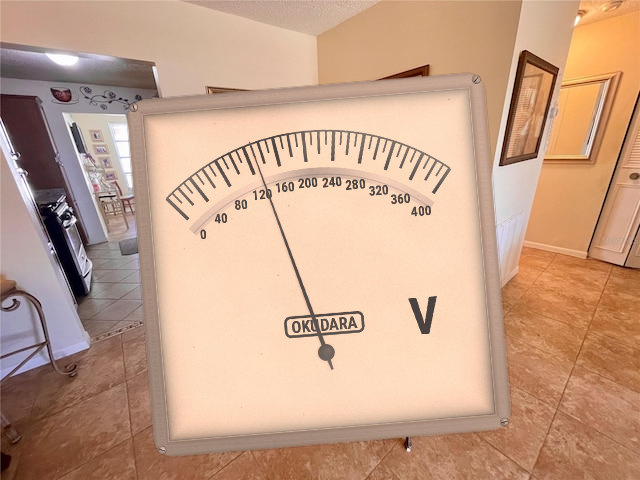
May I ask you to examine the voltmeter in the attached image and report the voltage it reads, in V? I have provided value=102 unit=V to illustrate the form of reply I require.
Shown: value=130 unit=V
